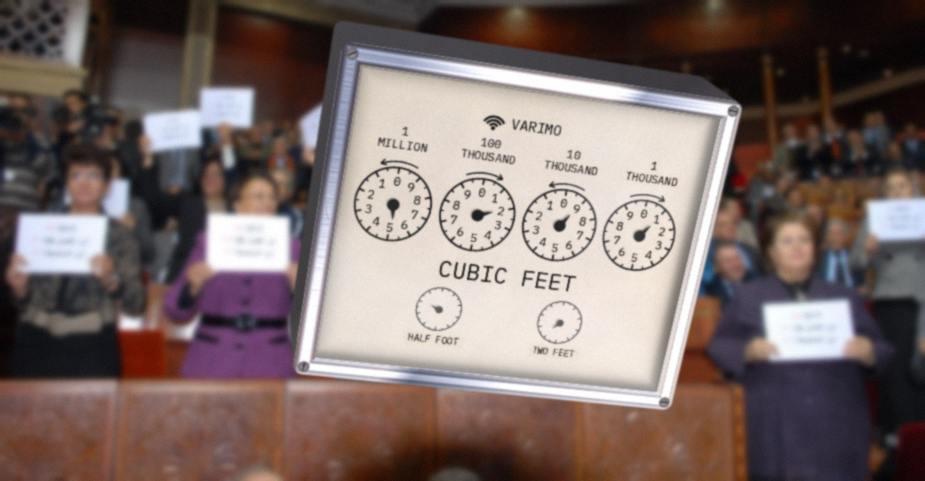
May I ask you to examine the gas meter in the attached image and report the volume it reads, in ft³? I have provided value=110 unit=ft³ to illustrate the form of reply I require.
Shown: value=519100 unit=ft³
